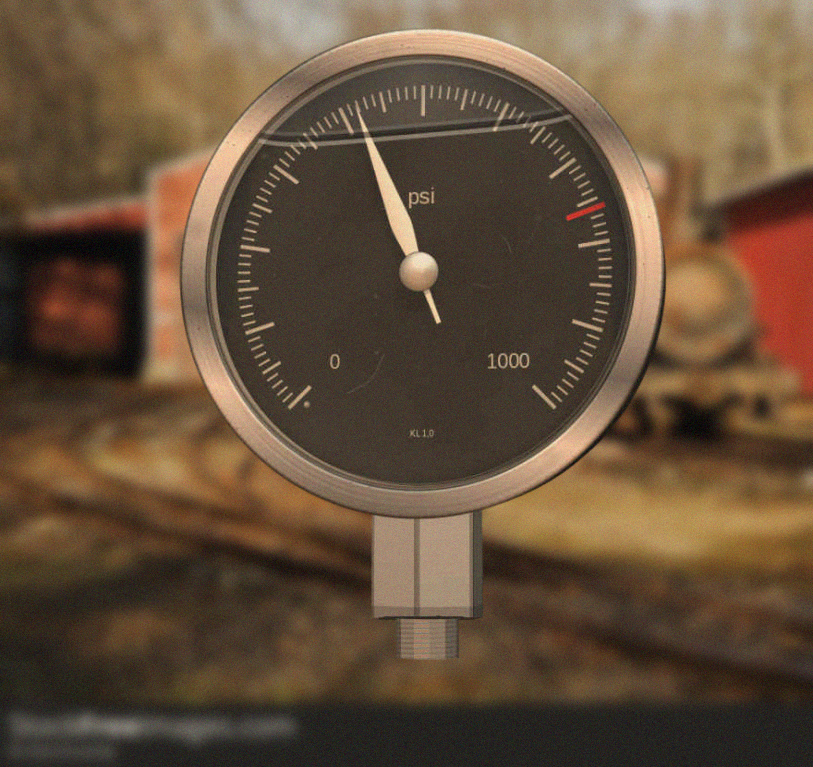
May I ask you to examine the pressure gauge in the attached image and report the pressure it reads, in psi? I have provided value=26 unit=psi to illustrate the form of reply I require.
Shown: value=420 unit=psi
